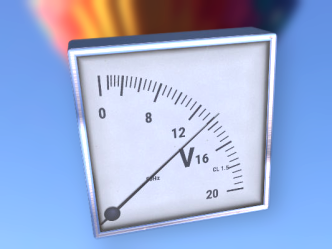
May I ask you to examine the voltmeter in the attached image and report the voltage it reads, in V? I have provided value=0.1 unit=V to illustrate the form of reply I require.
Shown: value=13.5 unit=V
